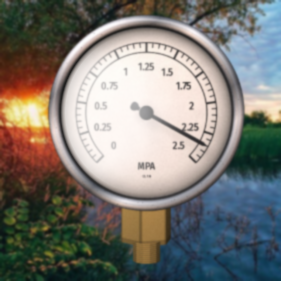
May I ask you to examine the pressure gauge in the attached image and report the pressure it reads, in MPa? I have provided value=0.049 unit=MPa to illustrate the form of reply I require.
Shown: value=2.35 unit=MPa
